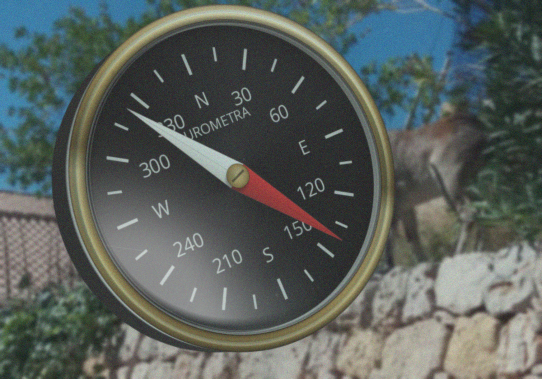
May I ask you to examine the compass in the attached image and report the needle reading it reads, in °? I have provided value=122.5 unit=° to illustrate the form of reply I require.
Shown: value=142.5 unit=°
